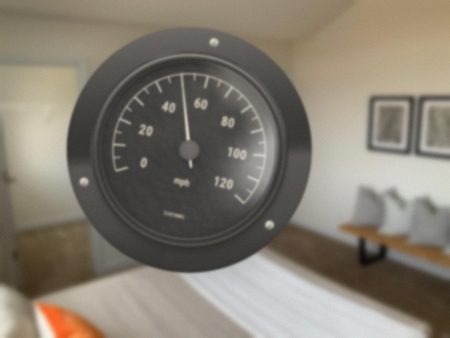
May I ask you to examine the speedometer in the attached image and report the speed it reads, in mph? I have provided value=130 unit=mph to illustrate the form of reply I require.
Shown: value=50 unit=mph
